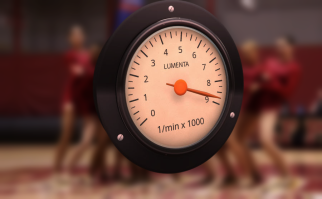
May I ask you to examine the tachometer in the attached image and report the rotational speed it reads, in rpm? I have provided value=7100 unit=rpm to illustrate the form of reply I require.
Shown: value=8750 unit=rpm
